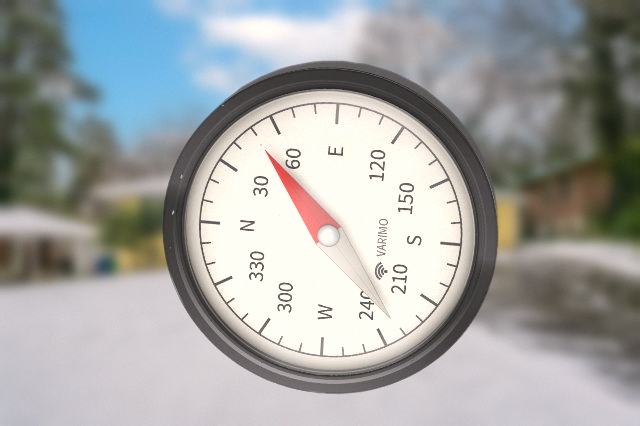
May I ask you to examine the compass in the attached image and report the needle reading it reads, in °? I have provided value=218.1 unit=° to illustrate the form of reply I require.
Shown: value=50 unit=°
